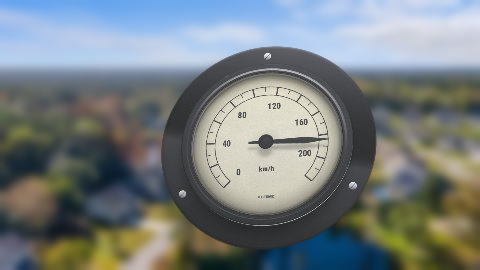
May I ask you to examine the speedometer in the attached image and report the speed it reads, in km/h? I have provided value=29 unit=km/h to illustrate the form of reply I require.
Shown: value=185 unit=km/h
